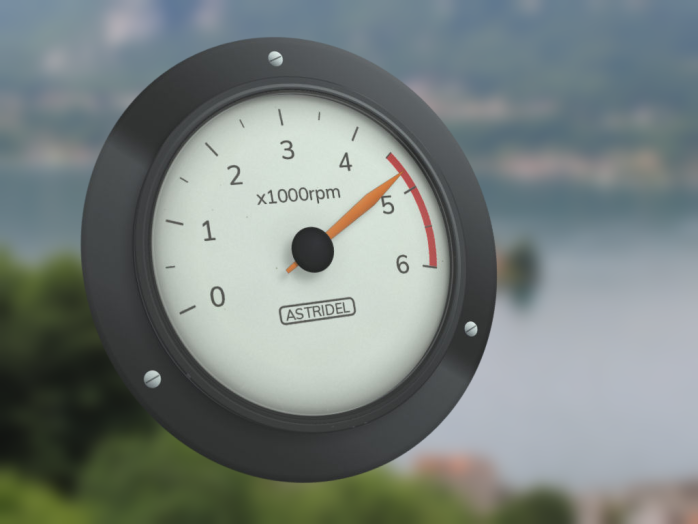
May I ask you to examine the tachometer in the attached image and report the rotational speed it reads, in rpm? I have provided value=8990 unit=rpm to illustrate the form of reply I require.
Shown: value=4750 unit=rpm
